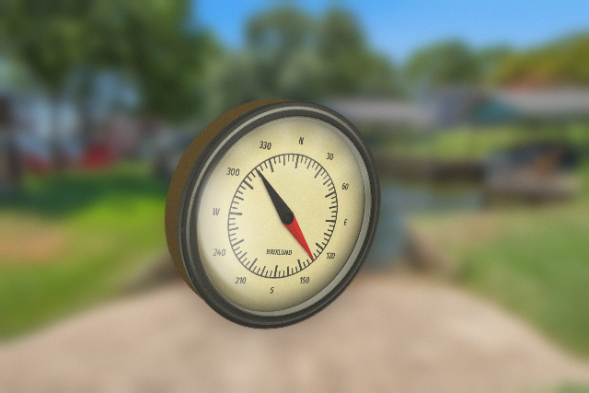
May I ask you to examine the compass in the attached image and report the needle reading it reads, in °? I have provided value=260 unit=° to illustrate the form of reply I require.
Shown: value=135 unit=°
